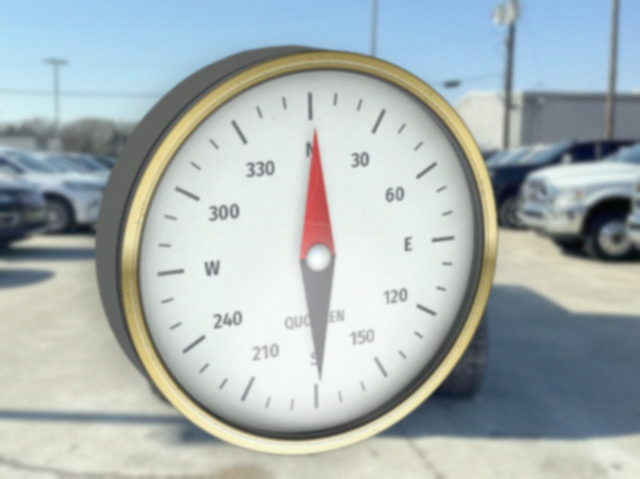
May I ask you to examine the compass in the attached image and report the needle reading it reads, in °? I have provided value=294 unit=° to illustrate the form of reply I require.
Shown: value=0 unit=°
